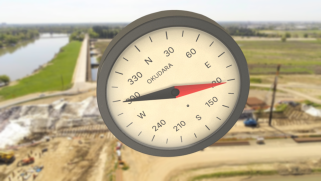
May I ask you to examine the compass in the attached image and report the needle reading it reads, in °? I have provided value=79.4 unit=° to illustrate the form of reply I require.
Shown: value=120 unit=°
